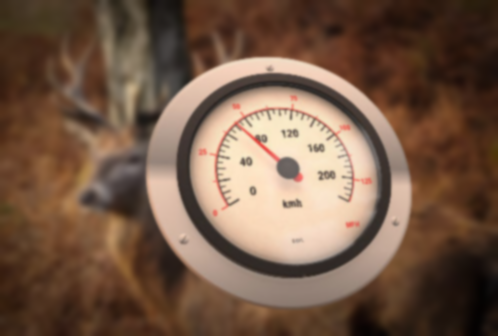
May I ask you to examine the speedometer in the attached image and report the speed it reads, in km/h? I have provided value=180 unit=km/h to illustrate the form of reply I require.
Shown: value=70 unit=km/h
